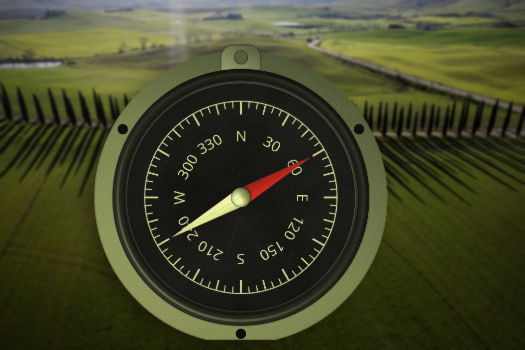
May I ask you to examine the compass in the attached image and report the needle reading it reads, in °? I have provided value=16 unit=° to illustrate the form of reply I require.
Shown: value=60 unit=°
